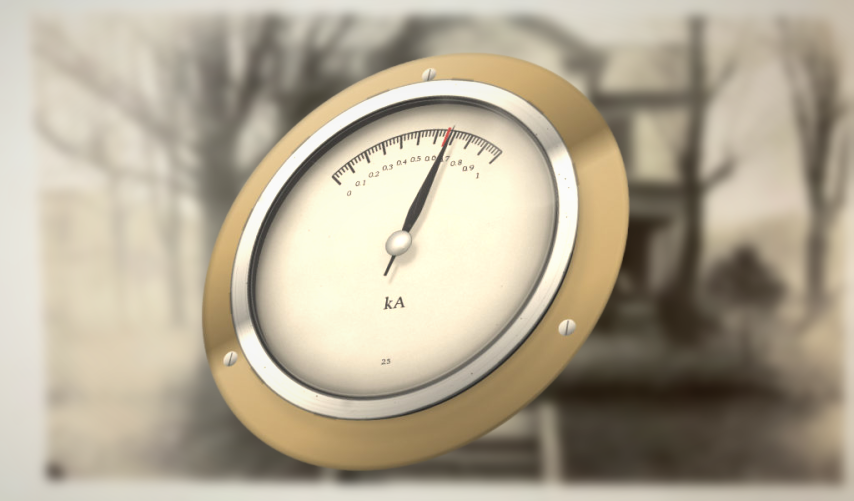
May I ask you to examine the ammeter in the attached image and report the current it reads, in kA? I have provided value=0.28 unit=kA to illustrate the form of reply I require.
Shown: value=0.7 unit=kA
